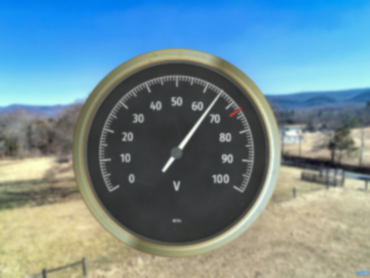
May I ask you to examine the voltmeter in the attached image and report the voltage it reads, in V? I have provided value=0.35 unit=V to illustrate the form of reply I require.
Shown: value=65 unit=V
